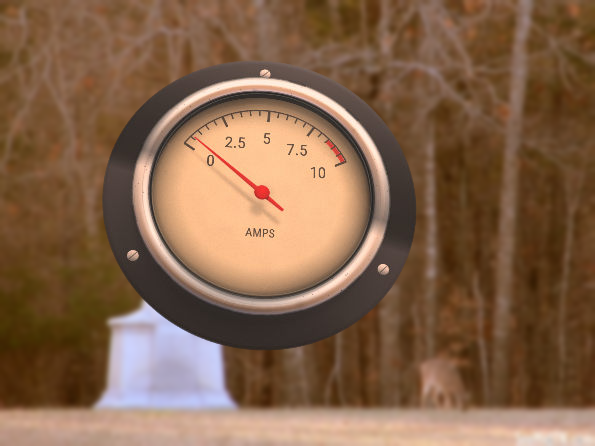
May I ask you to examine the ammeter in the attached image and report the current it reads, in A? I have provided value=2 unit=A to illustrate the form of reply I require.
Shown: value=0.5 unit=A
